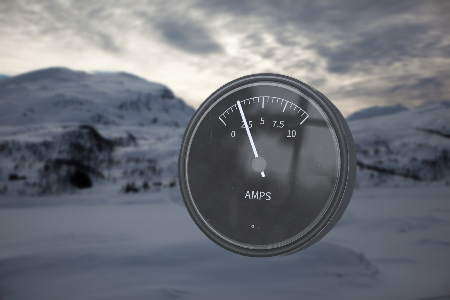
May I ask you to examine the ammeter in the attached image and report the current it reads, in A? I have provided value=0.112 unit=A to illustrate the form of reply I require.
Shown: value=2.5 unit=A
